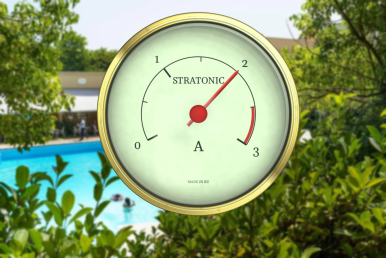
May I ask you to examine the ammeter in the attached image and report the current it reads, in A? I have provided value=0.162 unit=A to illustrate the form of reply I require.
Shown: value=2 unit=A
